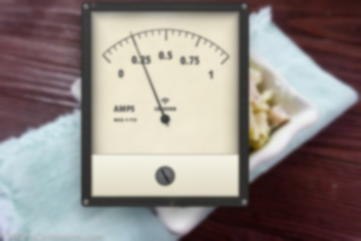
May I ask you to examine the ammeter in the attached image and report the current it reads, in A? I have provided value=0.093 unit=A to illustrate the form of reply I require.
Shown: value=0.25 unit=A
